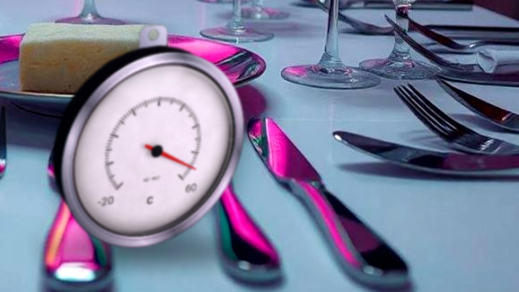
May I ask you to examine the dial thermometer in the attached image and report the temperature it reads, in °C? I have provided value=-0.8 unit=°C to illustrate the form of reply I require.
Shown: value=55 unit=°C
